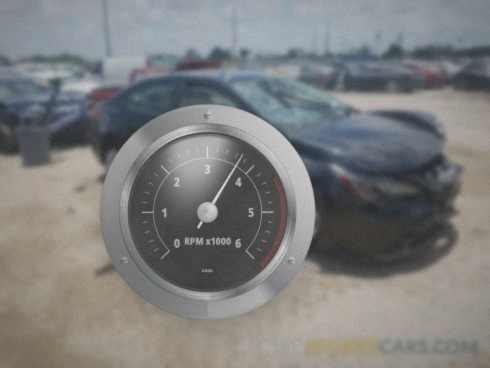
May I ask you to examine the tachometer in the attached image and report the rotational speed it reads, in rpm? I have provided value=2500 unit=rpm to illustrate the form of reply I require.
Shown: value=3700 unit=rpm
